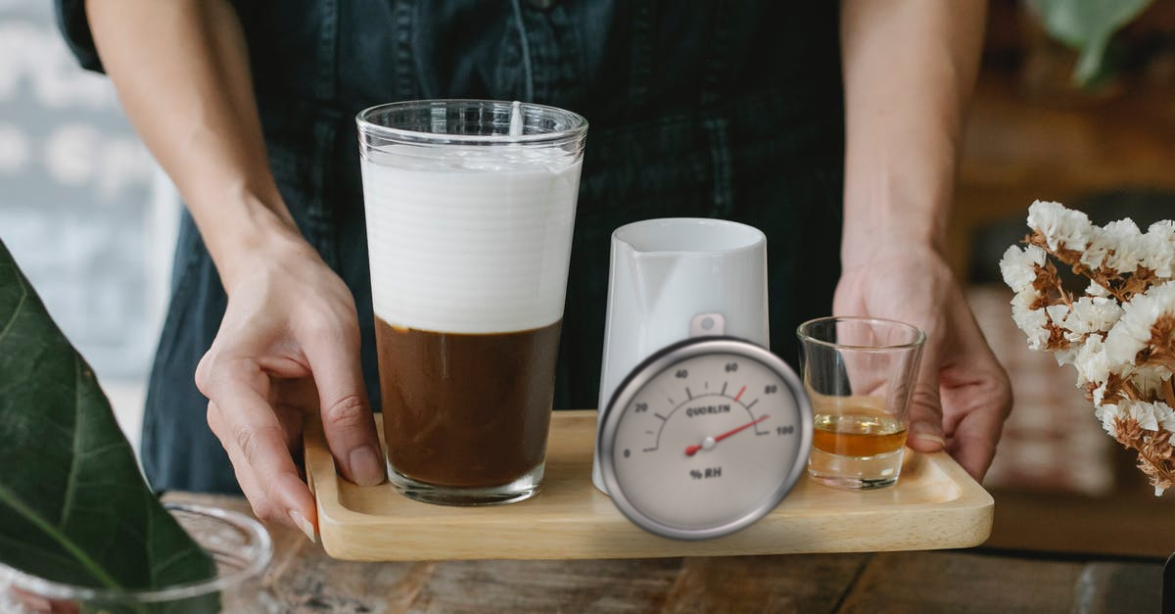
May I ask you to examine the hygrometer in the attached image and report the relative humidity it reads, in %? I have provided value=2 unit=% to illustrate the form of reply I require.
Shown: value=90 unit=%
